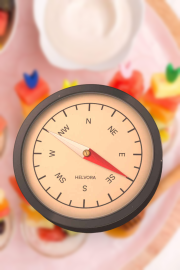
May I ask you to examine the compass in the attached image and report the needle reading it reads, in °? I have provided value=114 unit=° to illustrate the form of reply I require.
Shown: value=120 unit=°
